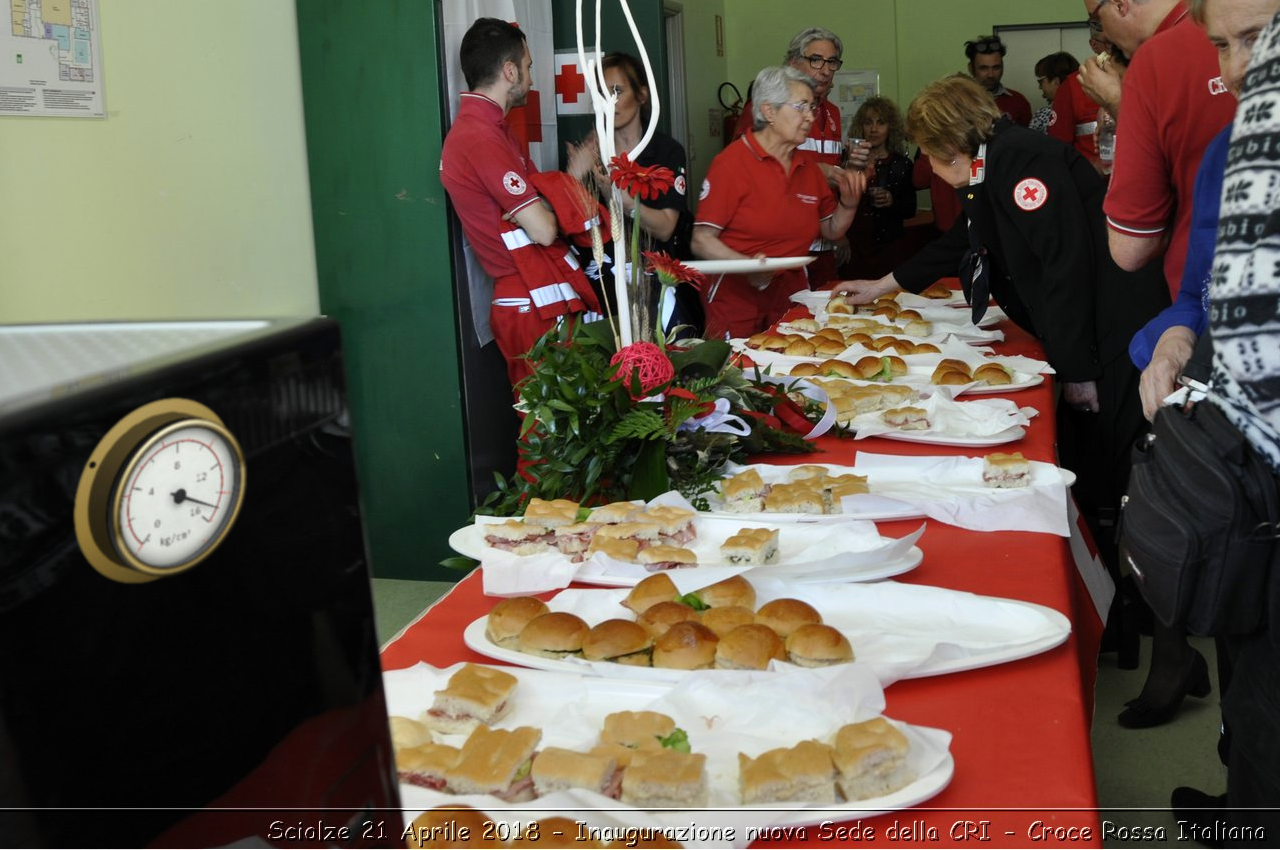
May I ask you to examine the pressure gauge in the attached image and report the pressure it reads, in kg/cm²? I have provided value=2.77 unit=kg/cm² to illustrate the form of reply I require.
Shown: value=15 unit=kg/cm²
